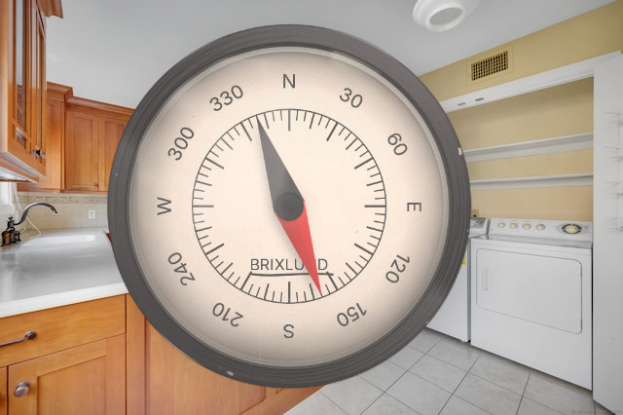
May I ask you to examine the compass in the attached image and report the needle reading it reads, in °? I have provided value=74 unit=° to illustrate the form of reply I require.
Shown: value=160 unit=°
